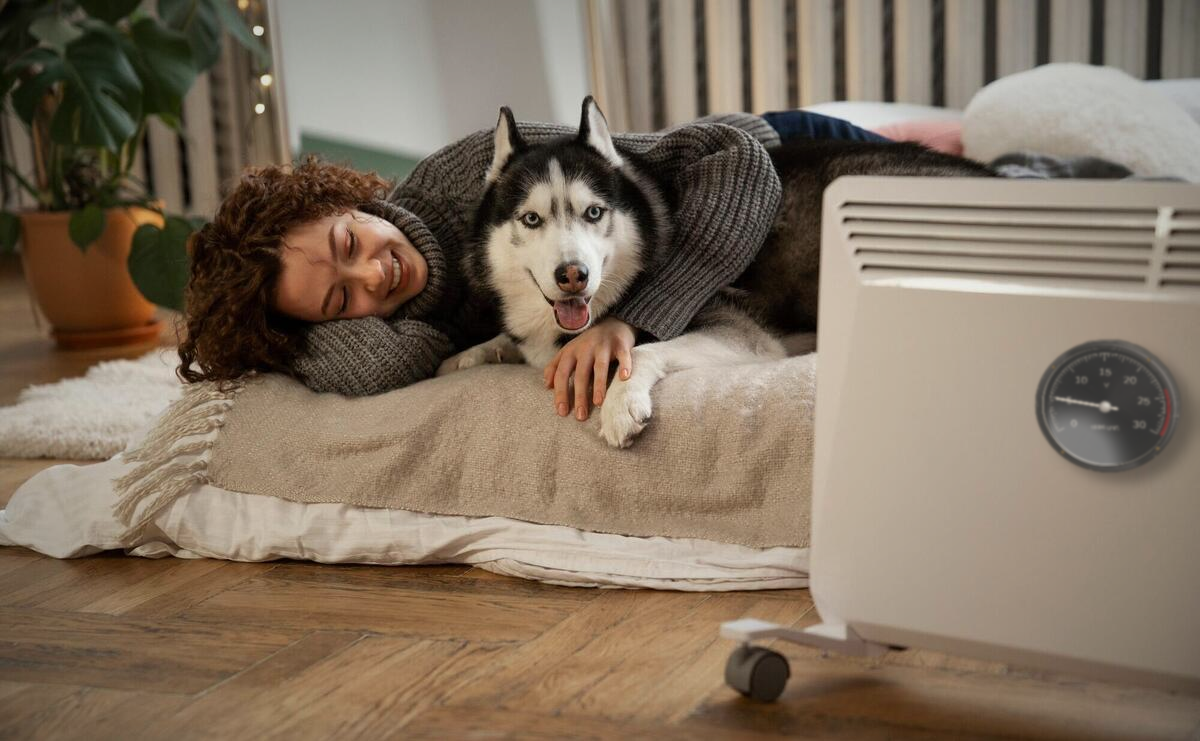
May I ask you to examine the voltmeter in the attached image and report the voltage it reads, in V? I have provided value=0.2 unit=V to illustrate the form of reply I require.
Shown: value=5 unit=V
